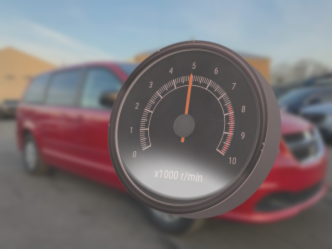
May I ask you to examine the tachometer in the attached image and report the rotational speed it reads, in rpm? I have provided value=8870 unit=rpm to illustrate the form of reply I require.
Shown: value=5000 unit=rpm
